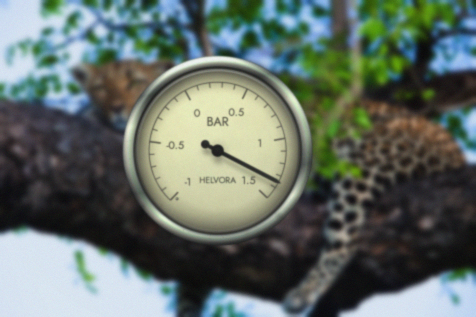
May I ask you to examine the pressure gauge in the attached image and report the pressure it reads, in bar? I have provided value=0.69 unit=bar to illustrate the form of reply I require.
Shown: value=1.35 unit=bar
